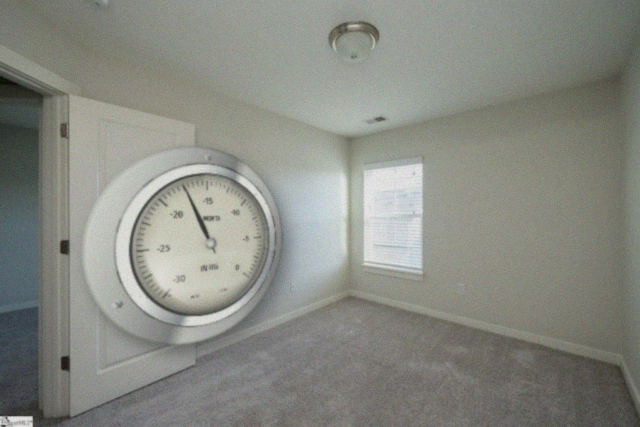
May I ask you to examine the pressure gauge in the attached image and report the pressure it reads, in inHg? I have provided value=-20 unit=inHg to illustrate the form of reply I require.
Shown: value=-17.5 unit=inHg
